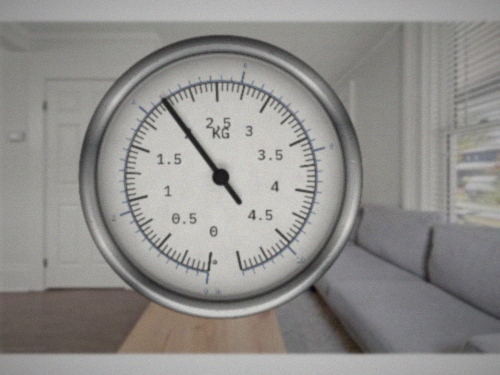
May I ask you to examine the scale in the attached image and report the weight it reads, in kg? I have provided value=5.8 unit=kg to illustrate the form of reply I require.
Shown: value=2 unit=kg
